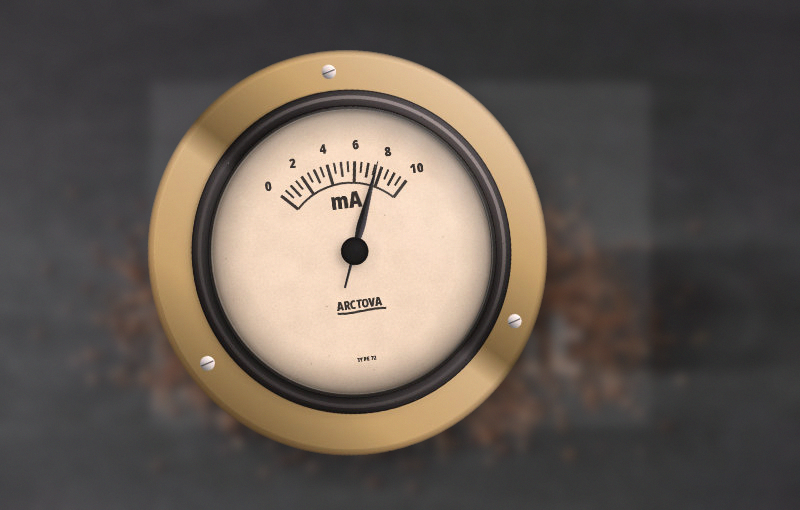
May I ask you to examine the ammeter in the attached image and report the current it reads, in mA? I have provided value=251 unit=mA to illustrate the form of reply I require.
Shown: value=7.5 unit=mA
